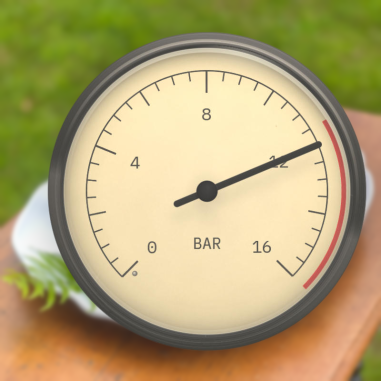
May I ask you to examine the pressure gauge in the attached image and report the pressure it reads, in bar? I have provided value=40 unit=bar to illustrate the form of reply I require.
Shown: value=12 unit=bar
